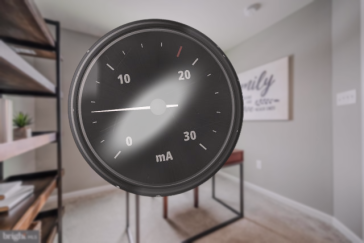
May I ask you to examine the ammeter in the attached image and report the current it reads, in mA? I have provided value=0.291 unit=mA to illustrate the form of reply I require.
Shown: value=5 unit=mA
